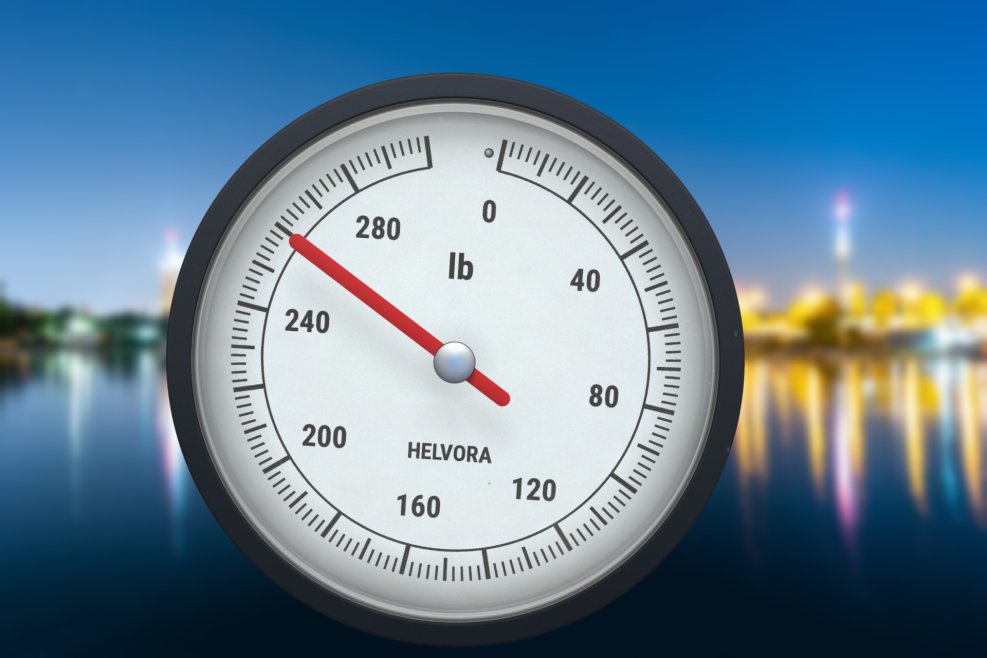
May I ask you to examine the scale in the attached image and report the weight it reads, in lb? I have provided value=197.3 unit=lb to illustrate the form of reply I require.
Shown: value=260 unit=lb
